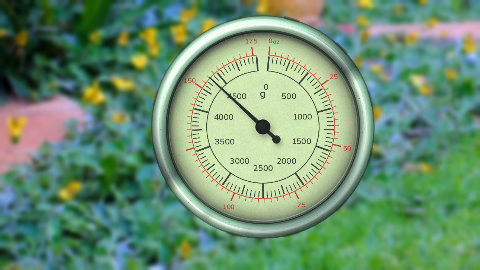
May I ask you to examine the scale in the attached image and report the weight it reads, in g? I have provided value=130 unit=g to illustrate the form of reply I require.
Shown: value=4400 unit=g
